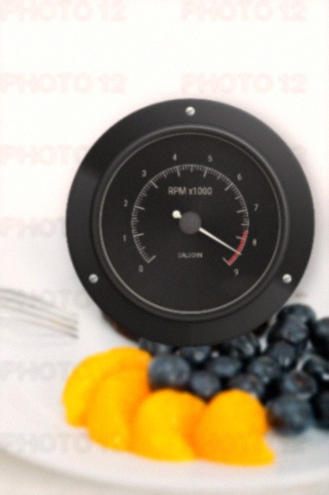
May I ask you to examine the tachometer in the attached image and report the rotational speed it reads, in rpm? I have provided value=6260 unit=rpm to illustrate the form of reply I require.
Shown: value=8500 unit=rpm
